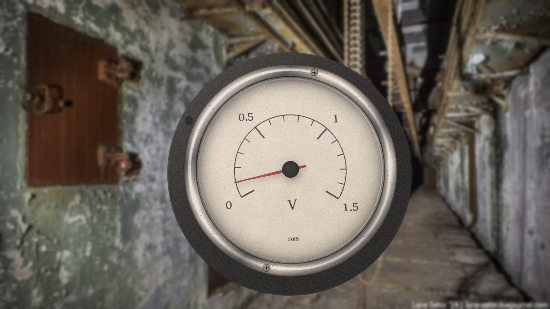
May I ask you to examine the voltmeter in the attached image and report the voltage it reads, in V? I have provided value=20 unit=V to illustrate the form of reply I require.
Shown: value=0.1 unit=V
